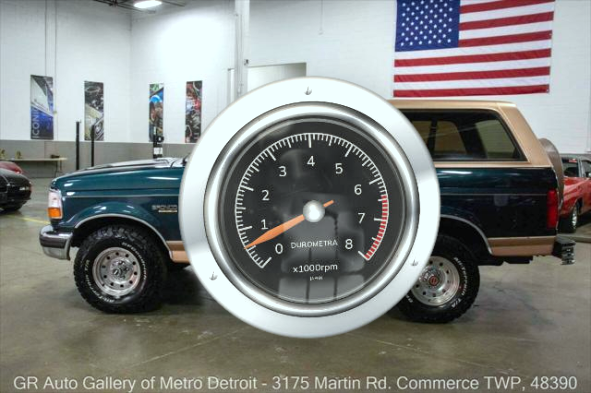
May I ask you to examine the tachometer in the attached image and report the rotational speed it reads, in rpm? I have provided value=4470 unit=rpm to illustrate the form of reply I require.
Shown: value=600 unit=rpm
